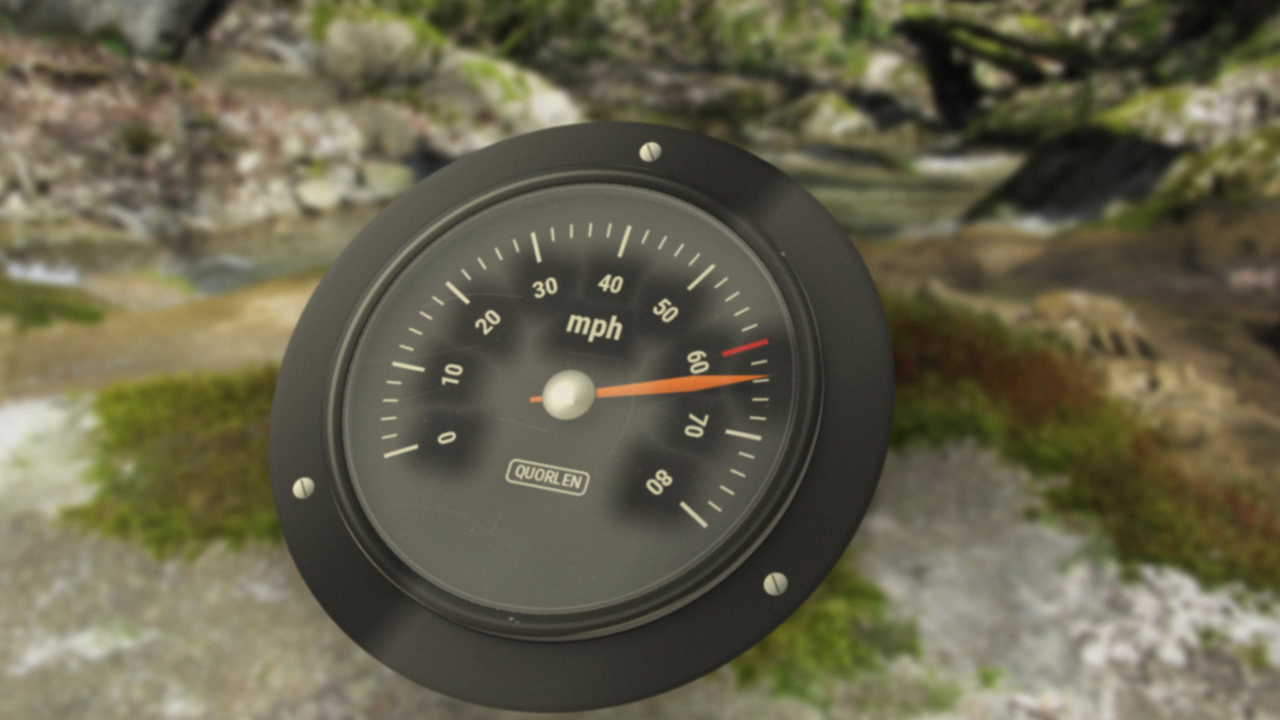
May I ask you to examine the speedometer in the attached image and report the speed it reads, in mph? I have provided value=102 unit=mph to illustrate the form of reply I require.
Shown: value=64 unit=mph
